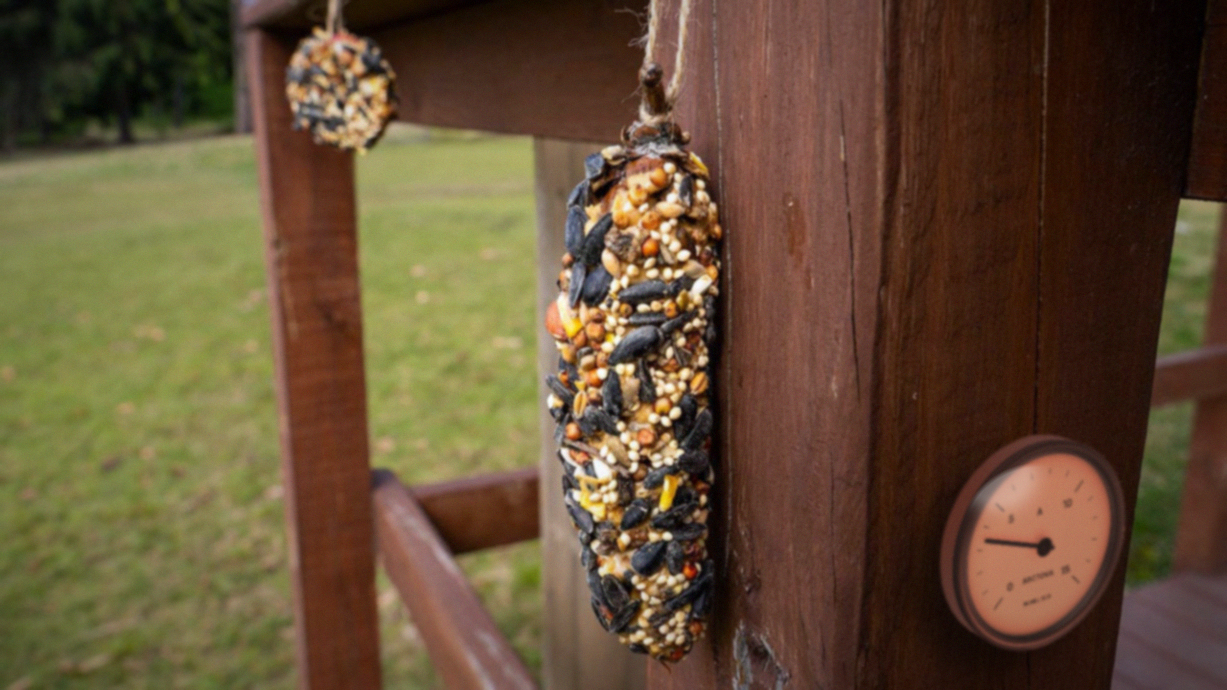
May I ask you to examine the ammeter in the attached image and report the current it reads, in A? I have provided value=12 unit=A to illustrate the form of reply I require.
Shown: value=3.5 unit=A
